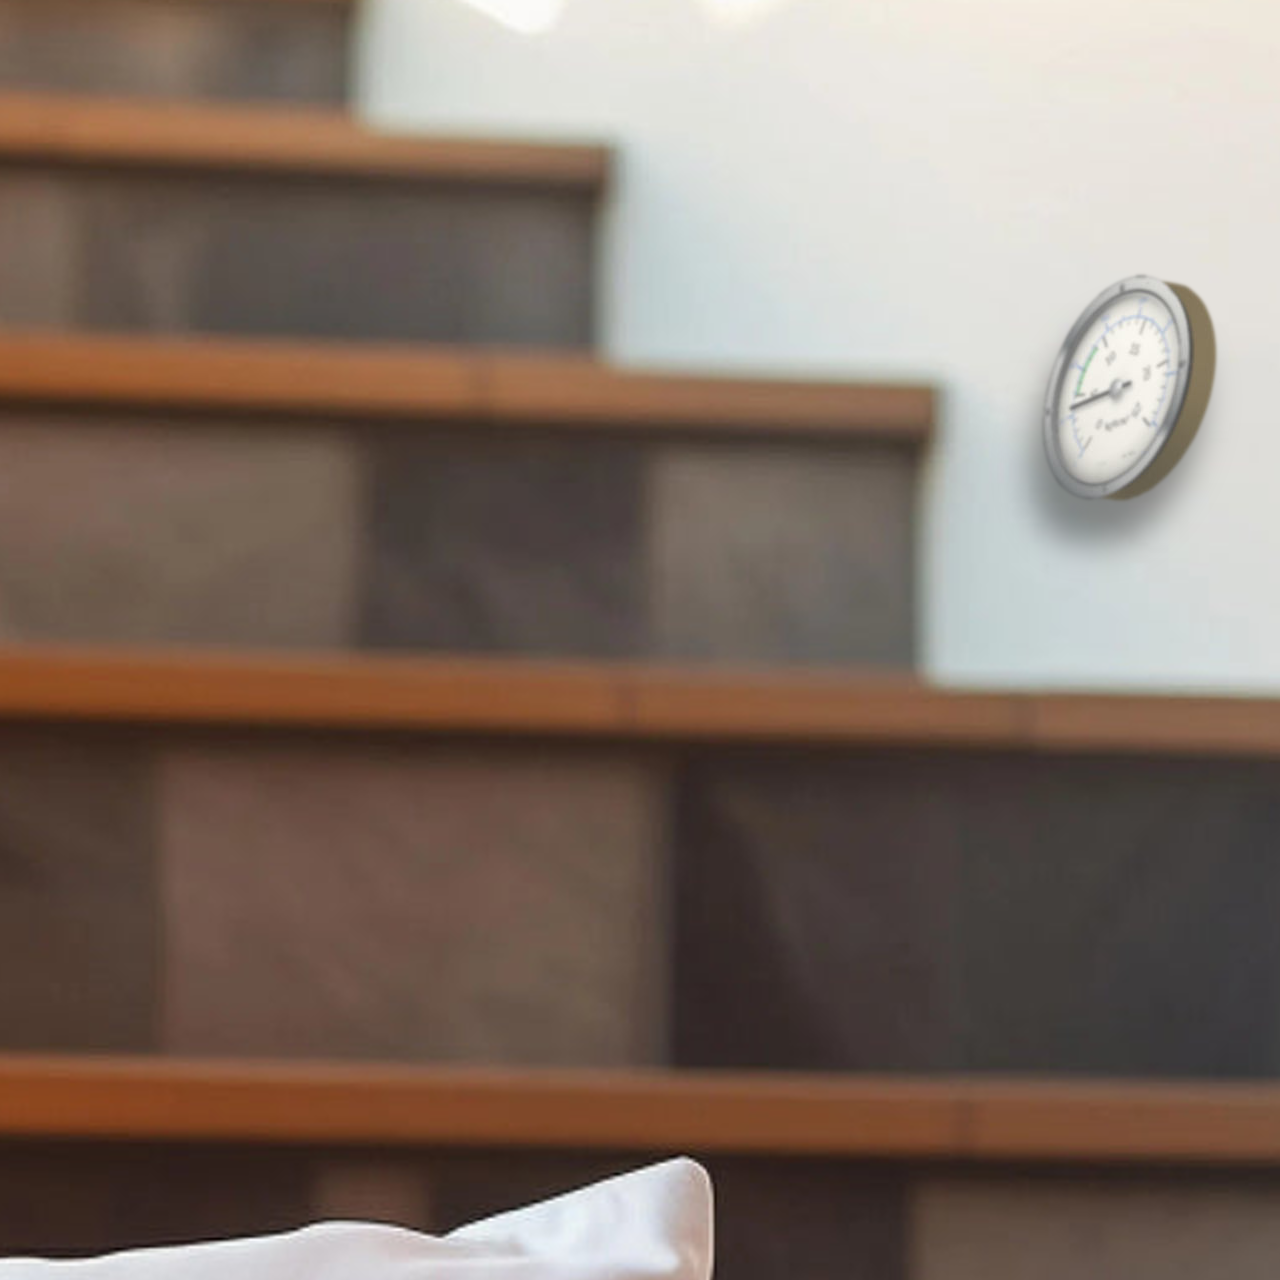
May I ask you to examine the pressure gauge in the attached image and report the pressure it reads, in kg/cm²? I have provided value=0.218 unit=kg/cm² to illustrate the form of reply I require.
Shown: value=4 unit=kg/cm²
